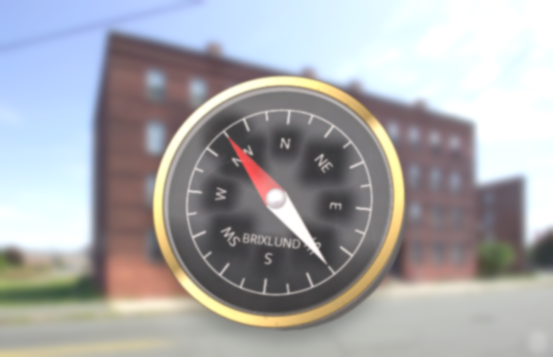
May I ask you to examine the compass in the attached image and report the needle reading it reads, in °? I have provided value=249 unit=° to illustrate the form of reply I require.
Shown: value=315 unit=°
